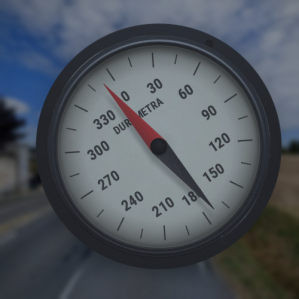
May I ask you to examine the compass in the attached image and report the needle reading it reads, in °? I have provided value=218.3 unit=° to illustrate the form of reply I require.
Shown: value=352.5 unit=°
